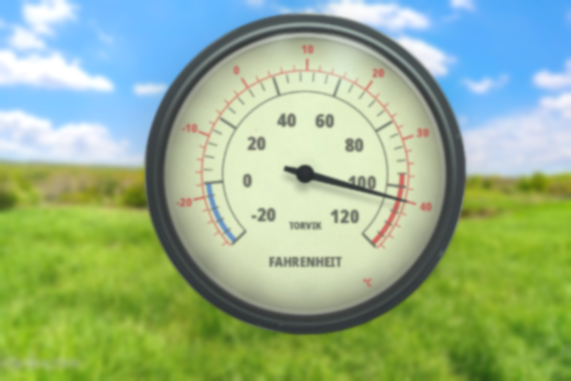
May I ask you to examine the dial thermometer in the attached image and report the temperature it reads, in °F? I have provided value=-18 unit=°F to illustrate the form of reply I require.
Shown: value=104 unit=°F
